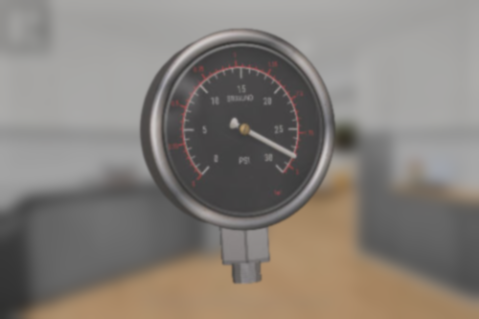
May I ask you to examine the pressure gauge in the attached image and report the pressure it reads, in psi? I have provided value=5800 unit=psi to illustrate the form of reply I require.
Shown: value=28 unit=psi
